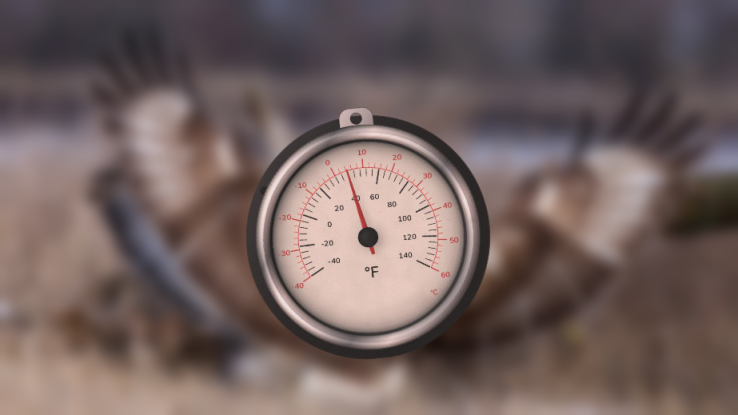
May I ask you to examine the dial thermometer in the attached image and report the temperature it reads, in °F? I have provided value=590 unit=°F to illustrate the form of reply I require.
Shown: value=40 unit=°F
